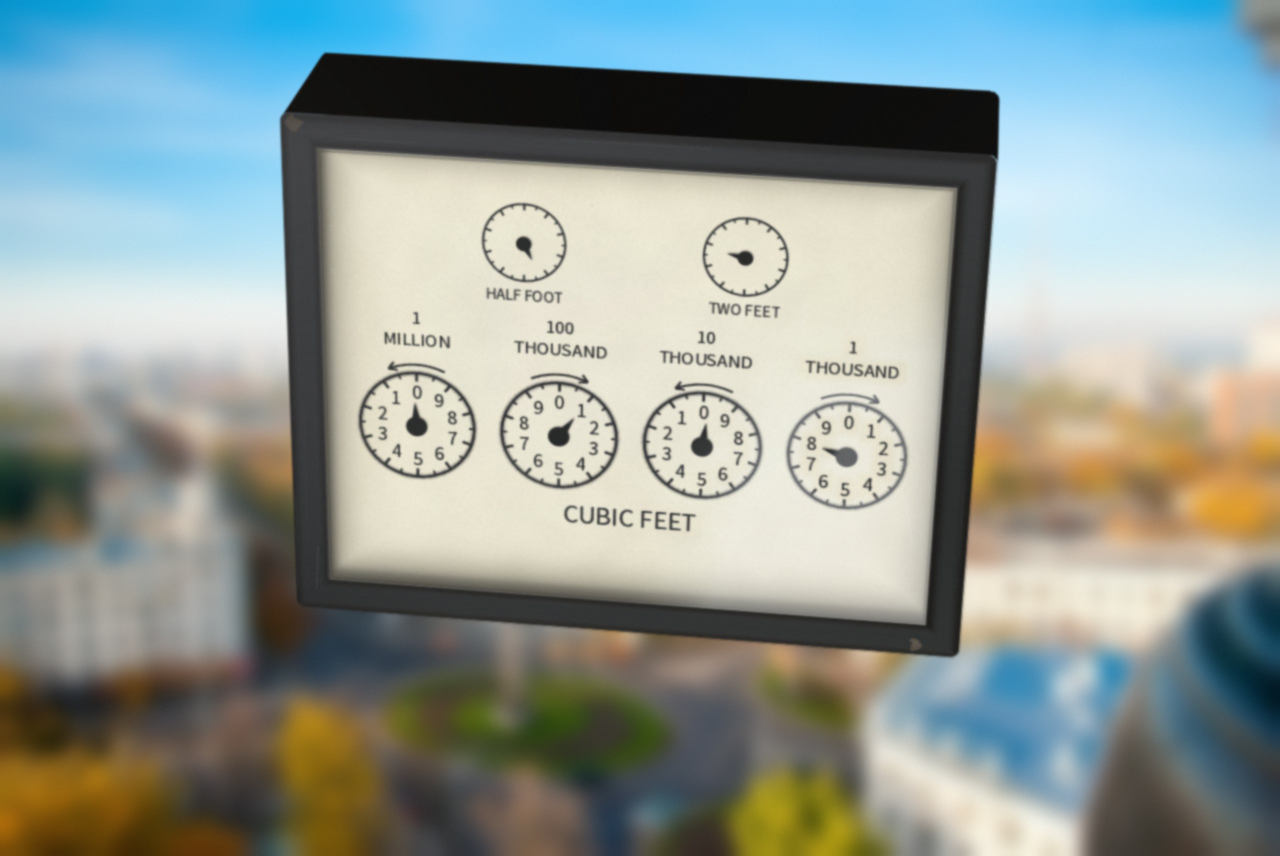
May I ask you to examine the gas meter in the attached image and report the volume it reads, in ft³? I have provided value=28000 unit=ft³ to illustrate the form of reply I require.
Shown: value=9800 unit=ft³
